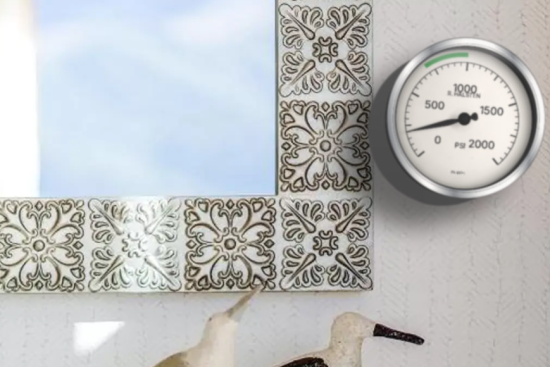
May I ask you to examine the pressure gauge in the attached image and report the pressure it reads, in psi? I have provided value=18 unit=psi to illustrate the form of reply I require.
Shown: value=200 unit=psi
